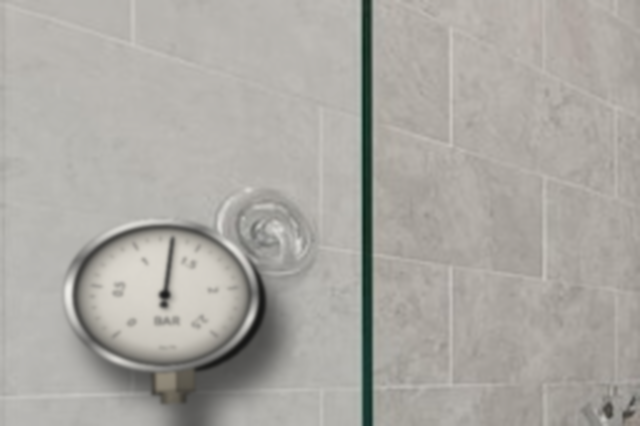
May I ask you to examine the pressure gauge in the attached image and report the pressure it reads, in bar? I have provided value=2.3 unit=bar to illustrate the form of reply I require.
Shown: value=1.3 unit=bar
